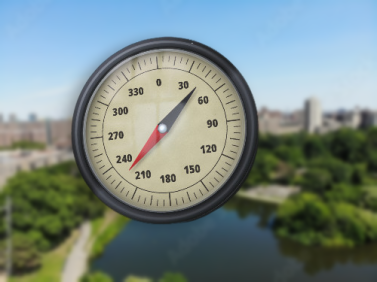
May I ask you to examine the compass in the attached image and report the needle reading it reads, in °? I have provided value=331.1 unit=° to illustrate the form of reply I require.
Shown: value=225 unit=°
